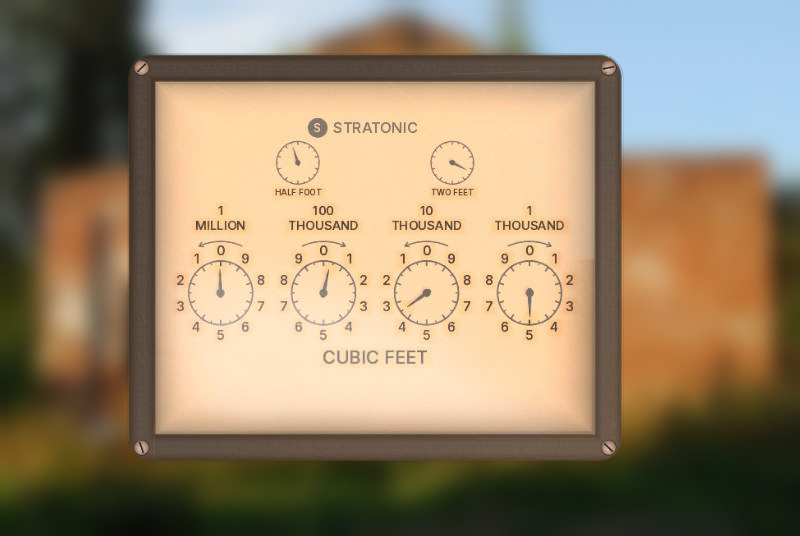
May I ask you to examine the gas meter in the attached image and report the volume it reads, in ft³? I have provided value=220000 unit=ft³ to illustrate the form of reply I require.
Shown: value=3500 unit=ft³
